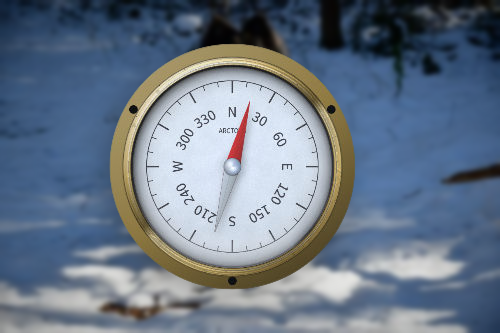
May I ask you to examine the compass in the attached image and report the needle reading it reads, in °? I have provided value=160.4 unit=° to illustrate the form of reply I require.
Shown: value=15 unit=°
